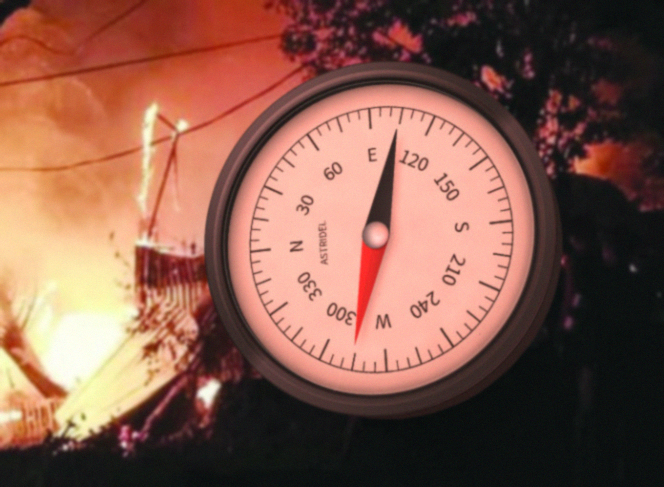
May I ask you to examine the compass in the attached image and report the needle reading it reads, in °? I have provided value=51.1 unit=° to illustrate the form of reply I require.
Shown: value=285 unit=°
